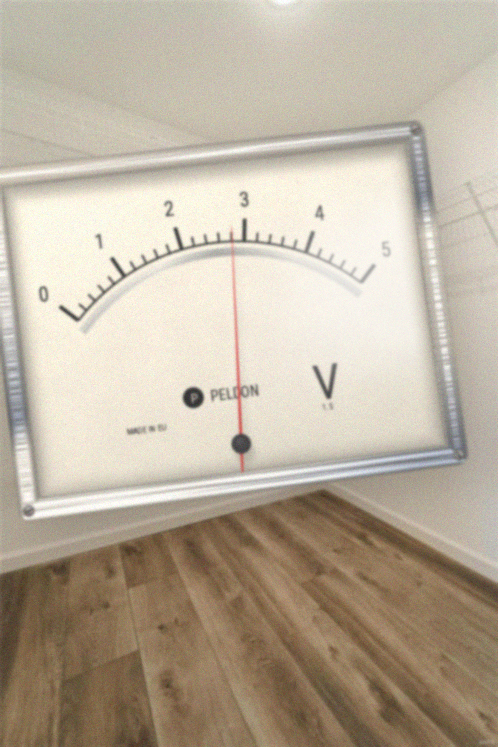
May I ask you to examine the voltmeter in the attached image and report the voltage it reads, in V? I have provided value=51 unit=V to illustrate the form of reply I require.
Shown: value=2.8 unit=V
